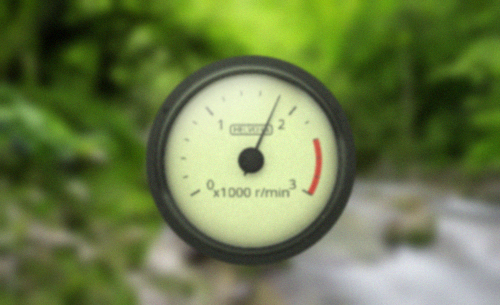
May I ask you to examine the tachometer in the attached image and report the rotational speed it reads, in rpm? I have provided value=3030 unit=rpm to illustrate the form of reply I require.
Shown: value=1800 unit=rpm
